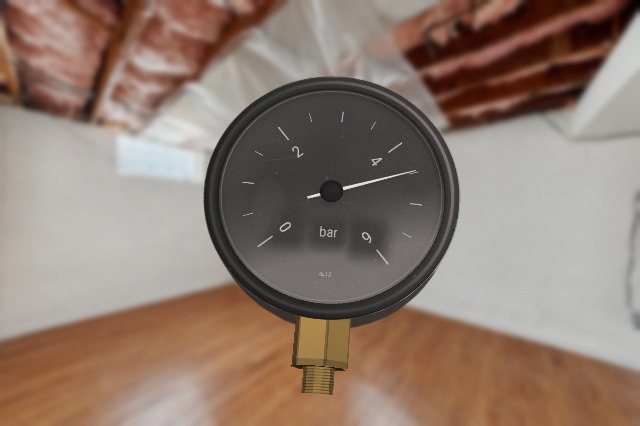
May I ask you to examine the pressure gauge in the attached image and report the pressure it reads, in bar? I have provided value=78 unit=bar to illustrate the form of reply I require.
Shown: value=4.5 unit=bar
